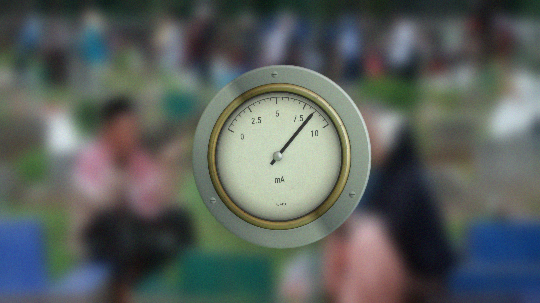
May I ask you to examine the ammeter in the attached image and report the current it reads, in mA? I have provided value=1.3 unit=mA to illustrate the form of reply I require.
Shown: value=8.5 unit=mA
